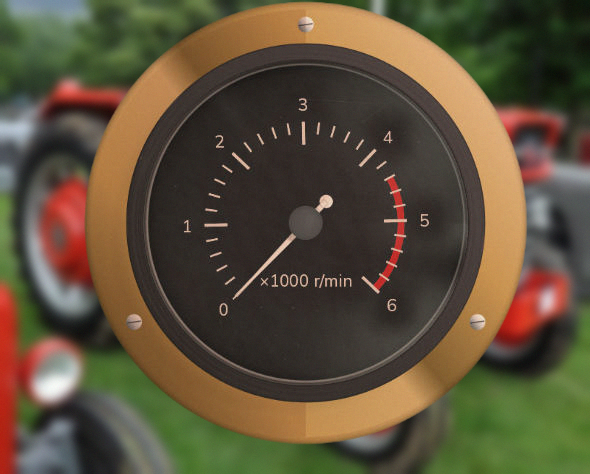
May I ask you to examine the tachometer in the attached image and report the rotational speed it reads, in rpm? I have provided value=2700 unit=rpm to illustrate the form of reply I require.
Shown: value=0 unit=rpm
